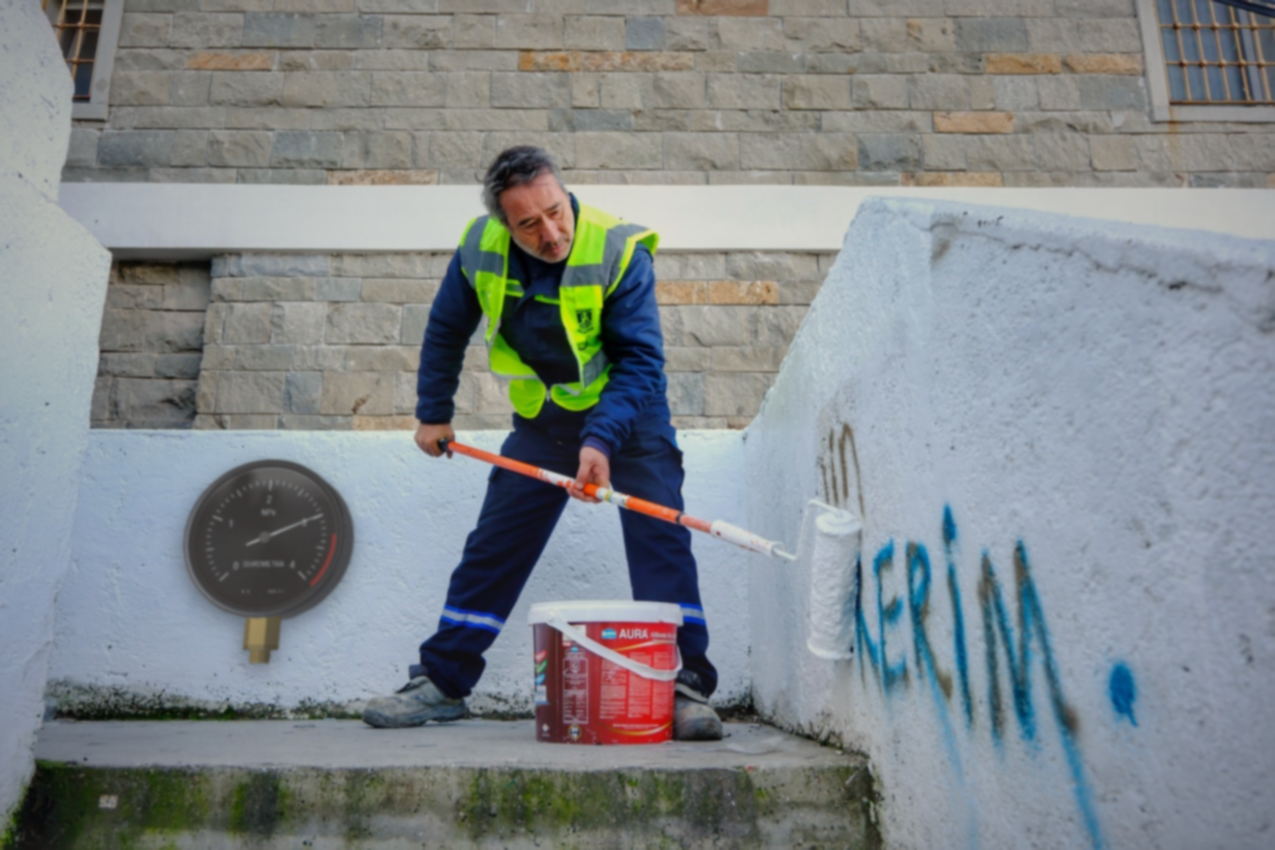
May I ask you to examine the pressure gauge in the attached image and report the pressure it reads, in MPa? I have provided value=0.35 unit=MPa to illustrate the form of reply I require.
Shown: value=3 unit=MPa
